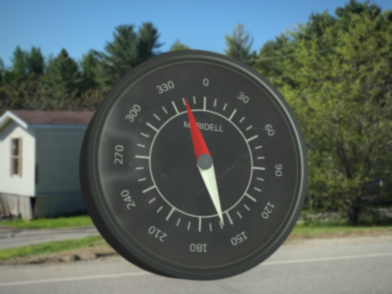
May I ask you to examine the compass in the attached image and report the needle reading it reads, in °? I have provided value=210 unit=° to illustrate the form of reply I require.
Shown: value=340 unit=°
